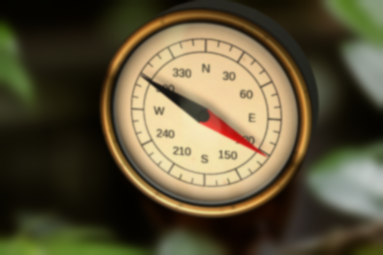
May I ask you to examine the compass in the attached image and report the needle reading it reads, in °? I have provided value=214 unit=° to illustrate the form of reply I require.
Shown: value=120 unit=°
